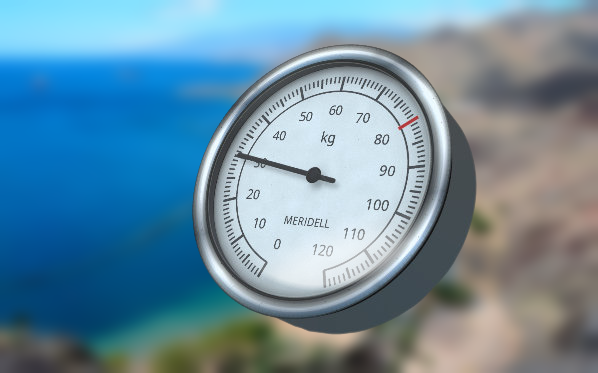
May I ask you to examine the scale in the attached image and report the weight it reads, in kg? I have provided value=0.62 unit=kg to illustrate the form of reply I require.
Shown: value=30 unit=kg
